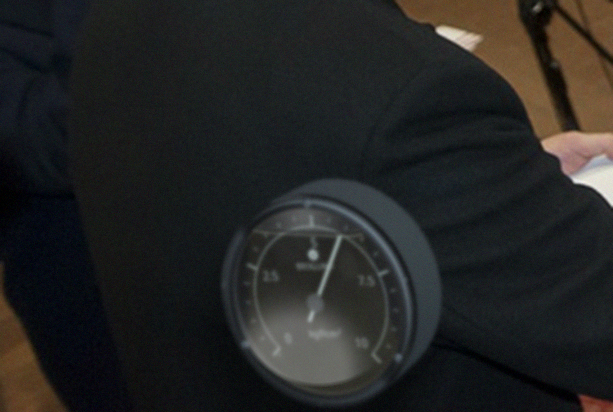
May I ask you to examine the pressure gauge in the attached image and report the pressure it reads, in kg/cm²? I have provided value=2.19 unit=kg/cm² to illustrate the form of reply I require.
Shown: value=6 unit=kg/cm²
